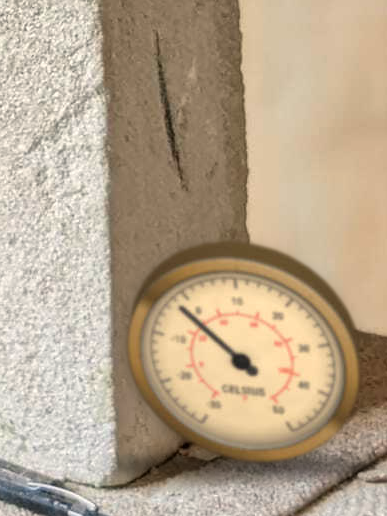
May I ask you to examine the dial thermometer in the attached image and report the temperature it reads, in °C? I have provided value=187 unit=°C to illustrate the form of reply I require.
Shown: value=-2 unit=°C
